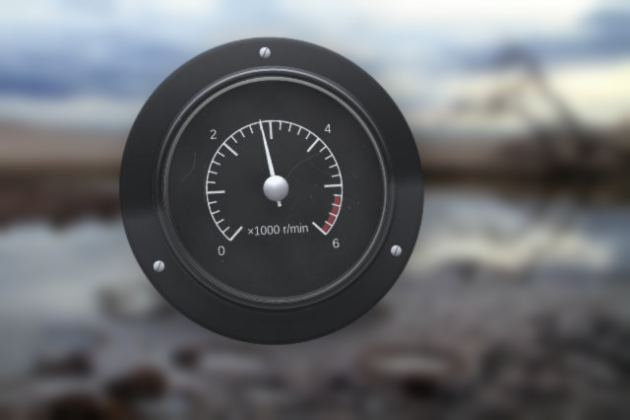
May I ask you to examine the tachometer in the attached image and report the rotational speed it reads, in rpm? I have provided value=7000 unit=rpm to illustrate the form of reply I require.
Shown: value=2800 unit=rpm
